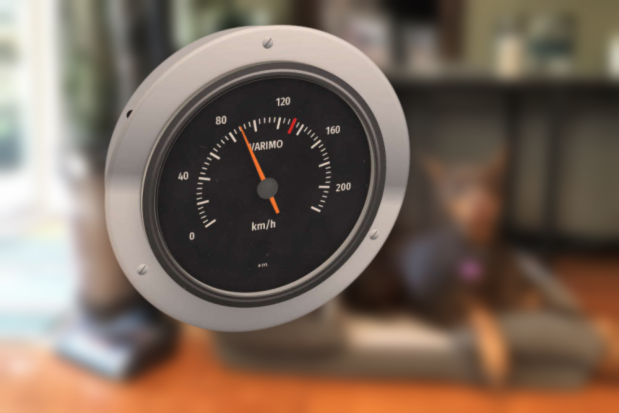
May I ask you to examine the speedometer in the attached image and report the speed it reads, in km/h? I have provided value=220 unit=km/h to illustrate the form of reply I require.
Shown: value=88 unit=km/h
